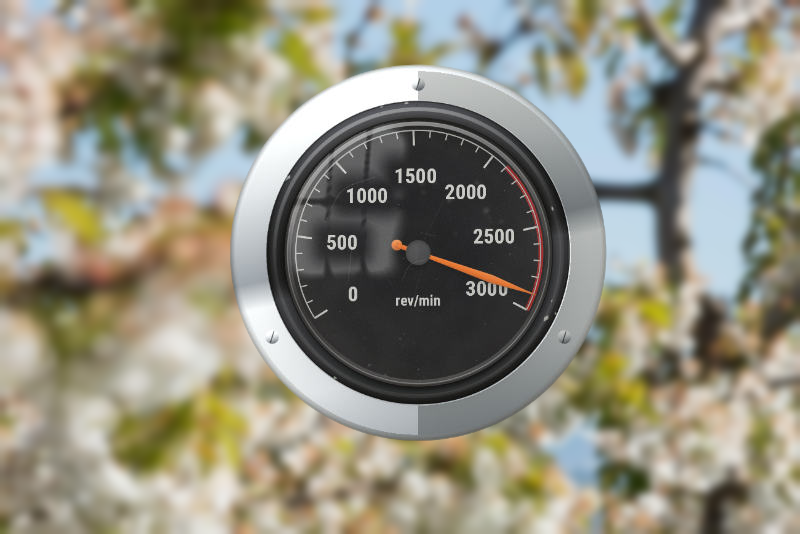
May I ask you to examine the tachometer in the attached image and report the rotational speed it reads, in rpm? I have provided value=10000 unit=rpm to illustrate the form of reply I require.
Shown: value=2900 unit=rpm
